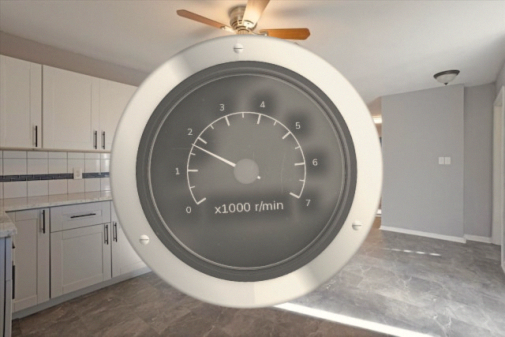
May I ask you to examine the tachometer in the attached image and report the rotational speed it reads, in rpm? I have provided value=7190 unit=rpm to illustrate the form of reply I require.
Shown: value=1750 unit=rpm
